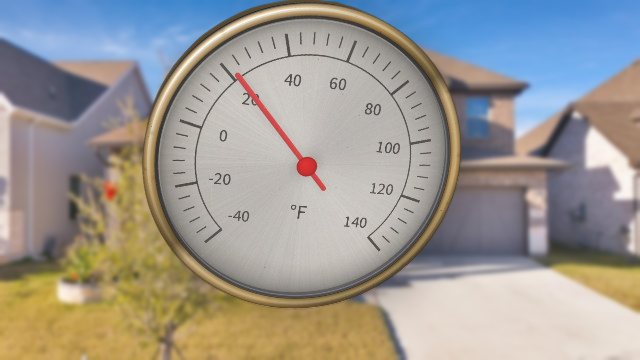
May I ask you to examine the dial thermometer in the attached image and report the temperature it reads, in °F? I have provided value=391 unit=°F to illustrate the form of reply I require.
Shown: value=22 unit=°F
